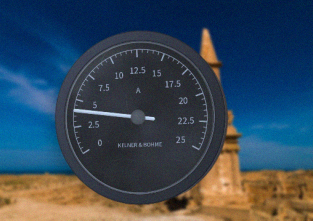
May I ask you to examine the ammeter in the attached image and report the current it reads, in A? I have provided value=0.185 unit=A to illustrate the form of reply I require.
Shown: value=4 unit=A
